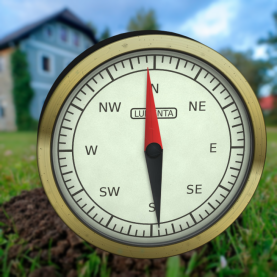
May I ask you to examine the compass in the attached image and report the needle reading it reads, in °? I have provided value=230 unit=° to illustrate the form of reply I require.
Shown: value=355 unit=°
